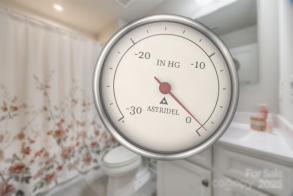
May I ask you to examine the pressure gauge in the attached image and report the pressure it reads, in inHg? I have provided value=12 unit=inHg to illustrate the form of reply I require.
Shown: value=-1 unit=inHg
